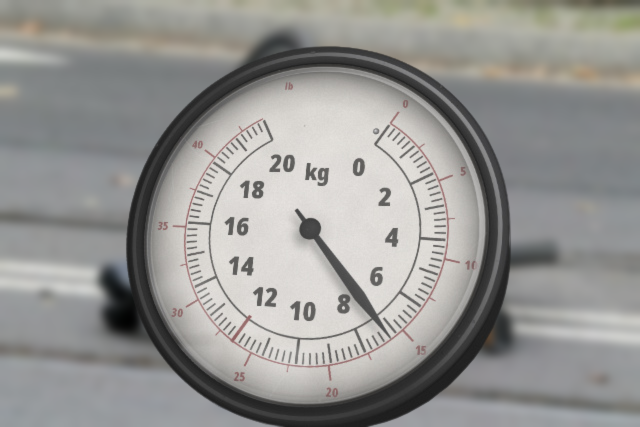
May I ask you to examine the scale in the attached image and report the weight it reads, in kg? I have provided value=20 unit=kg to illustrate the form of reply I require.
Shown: value=7.2 unit=kg
